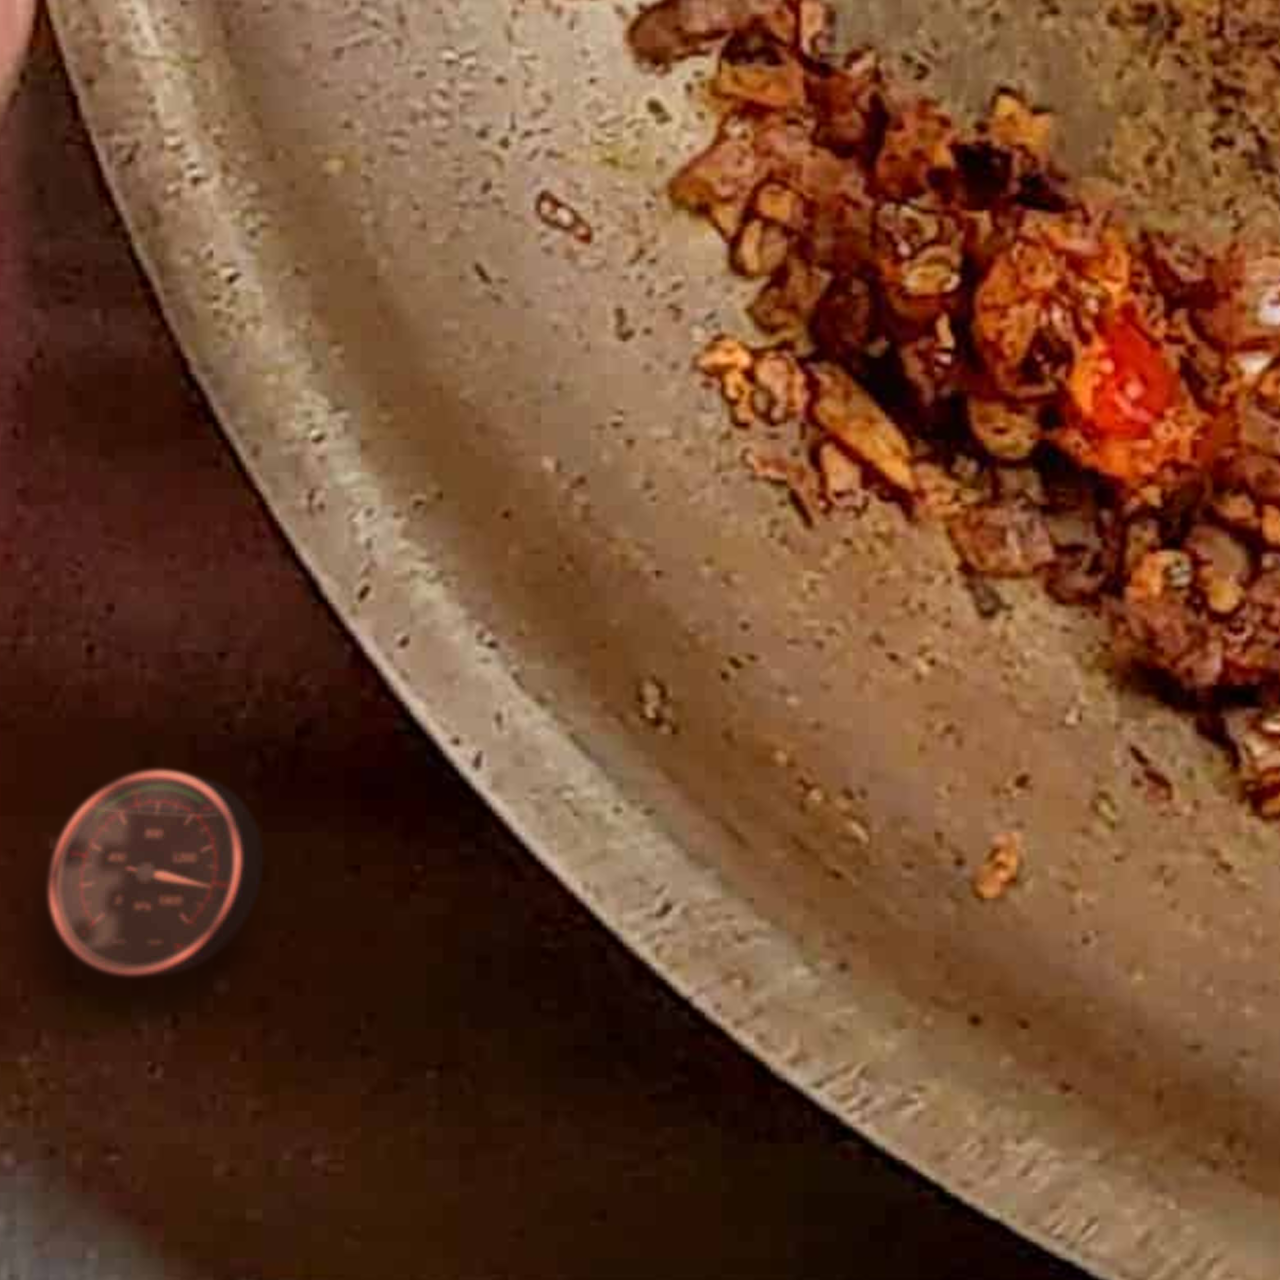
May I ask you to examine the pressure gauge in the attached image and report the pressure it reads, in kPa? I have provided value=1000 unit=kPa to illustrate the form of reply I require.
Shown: value=1400 unit=kPa
